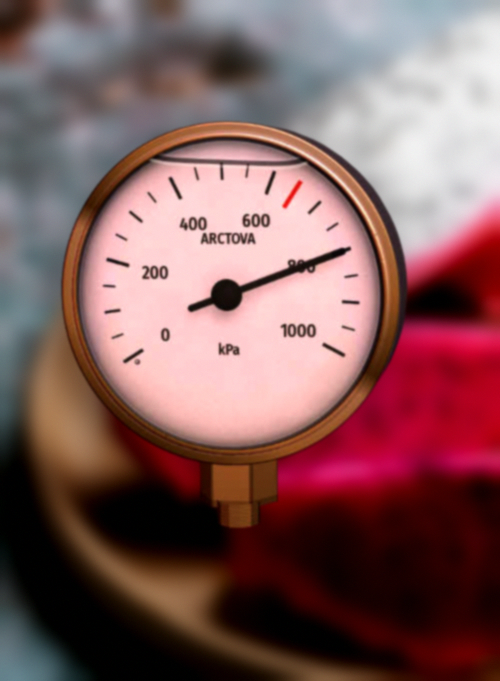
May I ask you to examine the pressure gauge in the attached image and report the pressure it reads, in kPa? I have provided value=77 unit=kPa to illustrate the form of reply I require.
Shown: value=800 unit=kPa
